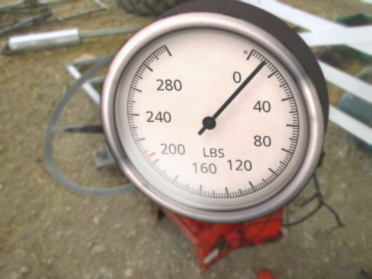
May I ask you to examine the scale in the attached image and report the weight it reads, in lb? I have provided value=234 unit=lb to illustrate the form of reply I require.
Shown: value=10 unit=lb
